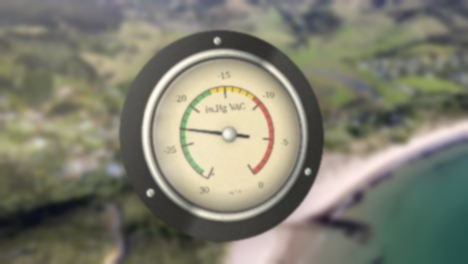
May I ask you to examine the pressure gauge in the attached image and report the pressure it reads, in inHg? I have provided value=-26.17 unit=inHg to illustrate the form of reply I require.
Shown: value=-23 unit=inHg
